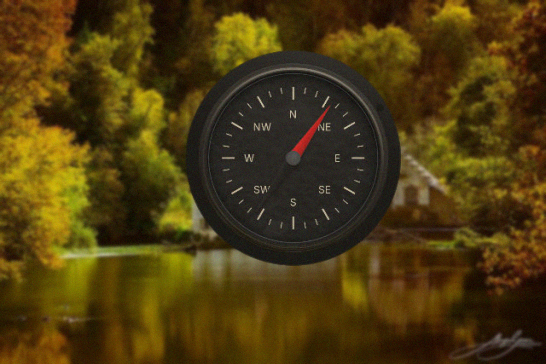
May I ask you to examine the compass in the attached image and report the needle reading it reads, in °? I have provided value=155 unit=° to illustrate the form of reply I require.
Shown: value=35 unit=°
